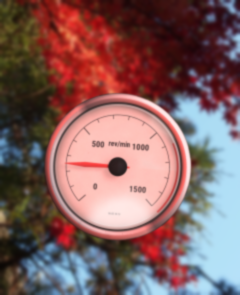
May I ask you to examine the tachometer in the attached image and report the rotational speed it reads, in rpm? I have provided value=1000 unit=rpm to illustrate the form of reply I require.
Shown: value=250 unit=rpm
